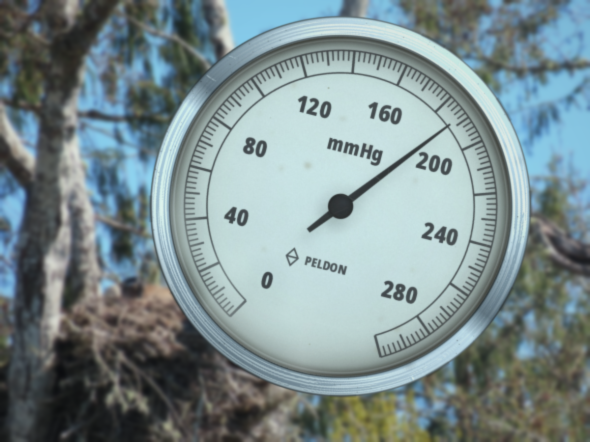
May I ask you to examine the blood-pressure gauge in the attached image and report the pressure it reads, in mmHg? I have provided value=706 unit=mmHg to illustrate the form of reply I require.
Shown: value=188 unit=mmHg
